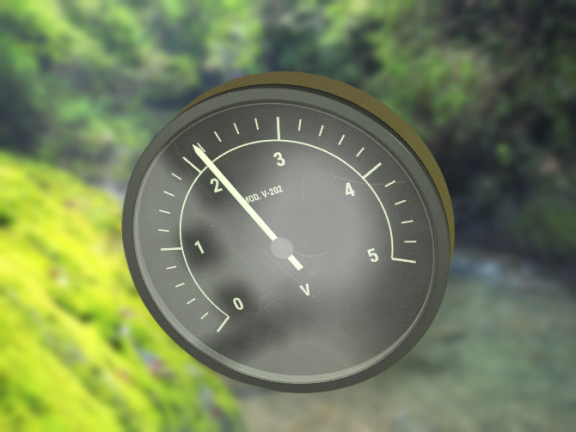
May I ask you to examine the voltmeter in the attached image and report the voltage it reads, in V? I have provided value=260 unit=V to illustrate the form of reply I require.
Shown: value=2.2 unit=V
